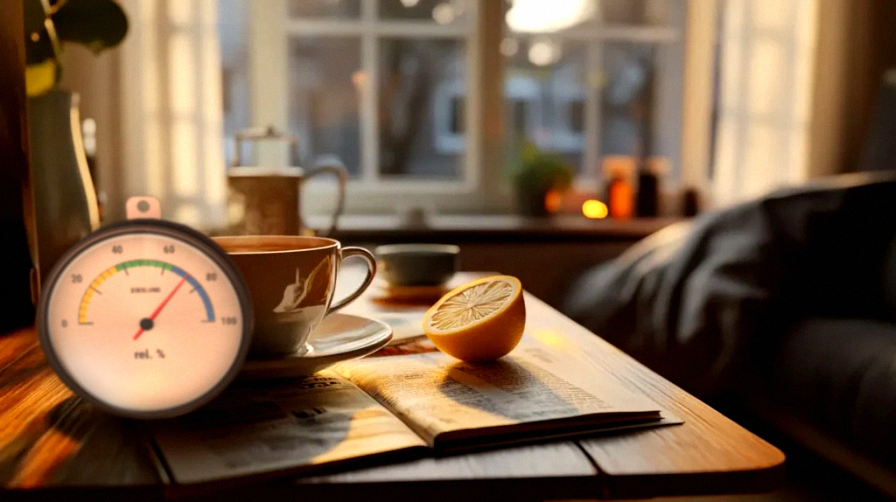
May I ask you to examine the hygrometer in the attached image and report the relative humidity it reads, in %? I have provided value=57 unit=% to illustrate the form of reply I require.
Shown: value=72 unit=%
